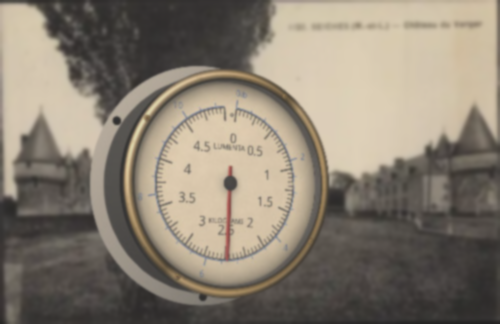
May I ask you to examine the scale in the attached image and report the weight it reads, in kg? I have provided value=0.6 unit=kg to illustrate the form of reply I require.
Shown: value=2.5 unit=kg
